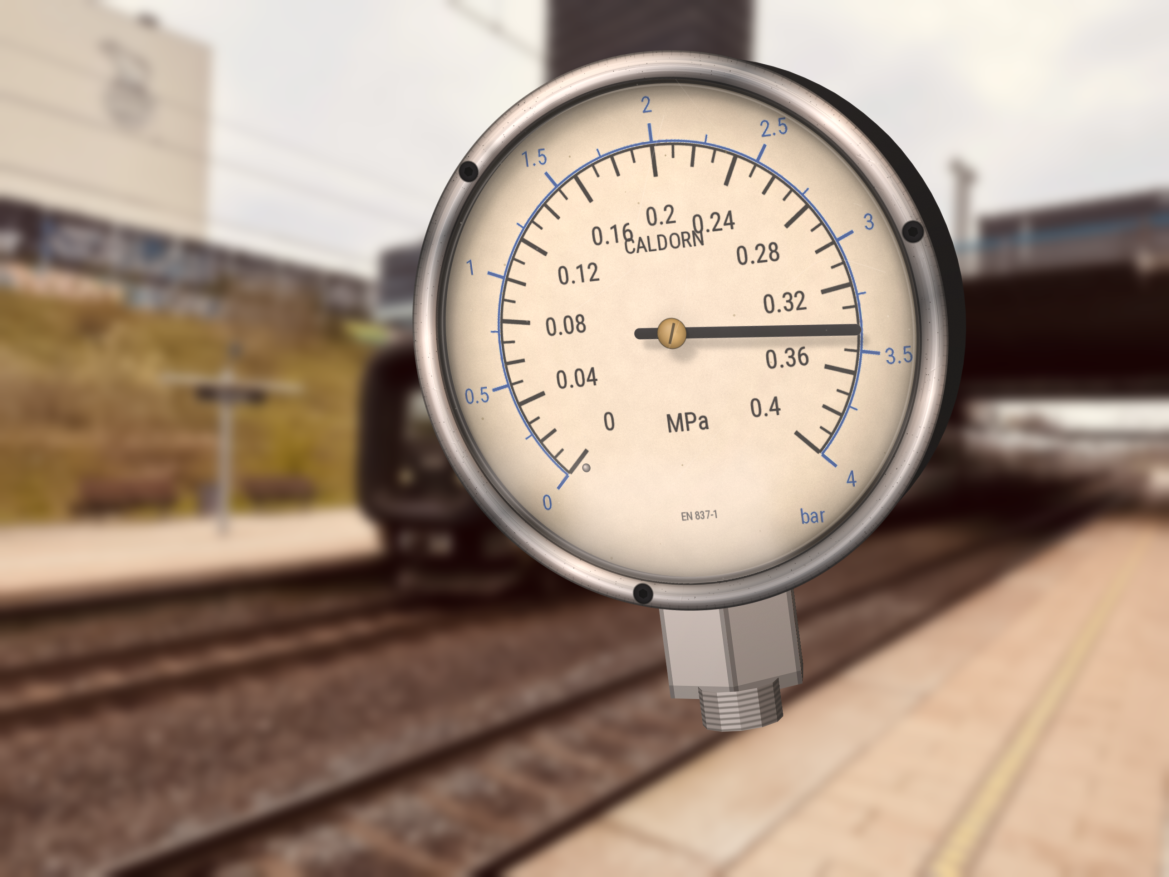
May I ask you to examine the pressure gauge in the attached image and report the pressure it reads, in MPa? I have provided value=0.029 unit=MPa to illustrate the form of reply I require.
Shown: value=0.34 unit=MPa
